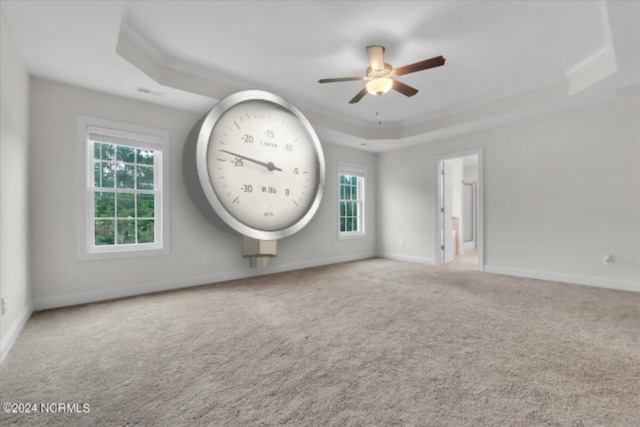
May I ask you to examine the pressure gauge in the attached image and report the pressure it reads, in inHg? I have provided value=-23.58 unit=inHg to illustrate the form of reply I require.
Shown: value=-24 unit=inHg
